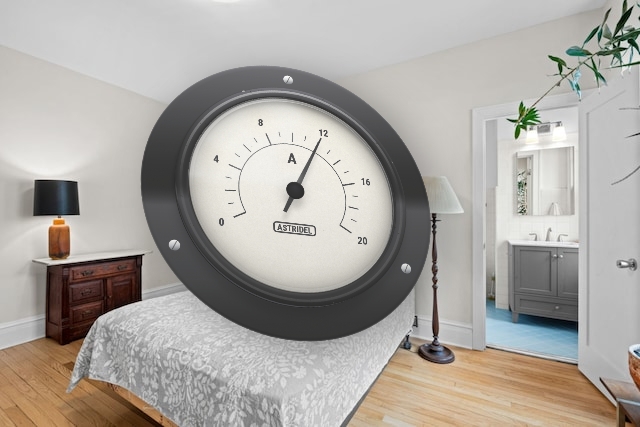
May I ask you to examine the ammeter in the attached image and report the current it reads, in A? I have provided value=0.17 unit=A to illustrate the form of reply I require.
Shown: value=12 unit=A
